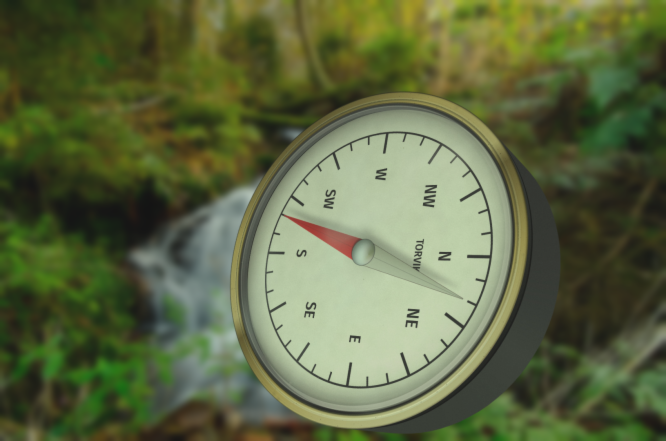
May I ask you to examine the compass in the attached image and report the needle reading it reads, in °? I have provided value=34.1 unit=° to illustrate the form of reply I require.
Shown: value=200 unit=°
